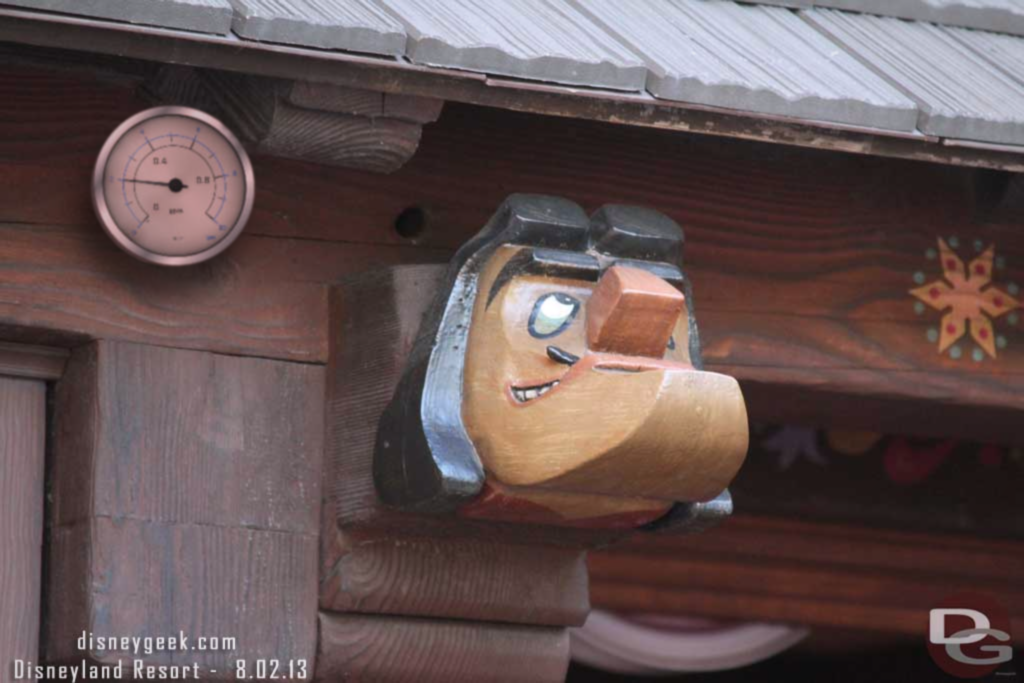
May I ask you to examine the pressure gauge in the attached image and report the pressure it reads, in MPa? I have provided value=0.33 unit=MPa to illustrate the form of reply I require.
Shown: value=0.2 unit=MPa
